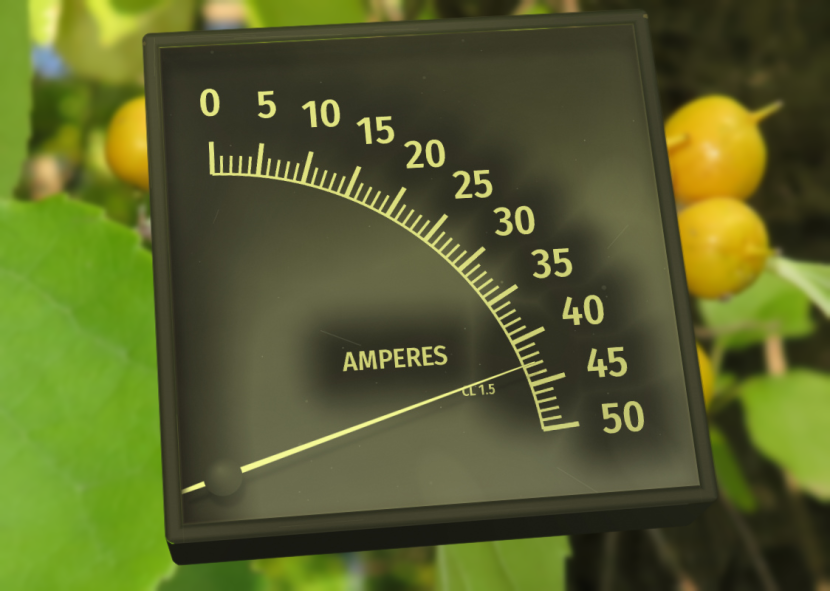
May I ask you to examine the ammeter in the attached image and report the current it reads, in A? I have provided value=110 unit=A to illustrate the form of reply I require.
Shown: value=43 unit=A
